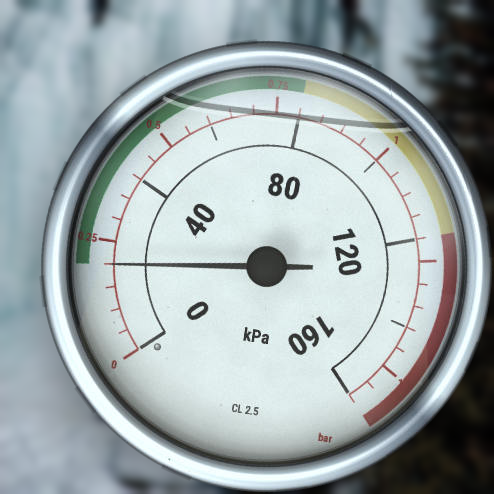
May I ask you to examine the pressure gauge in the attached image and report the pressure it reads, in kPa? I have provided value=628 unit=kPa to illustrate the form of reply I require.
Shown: value=20 unit=kPa
